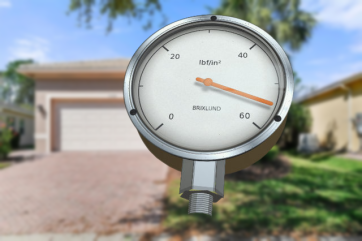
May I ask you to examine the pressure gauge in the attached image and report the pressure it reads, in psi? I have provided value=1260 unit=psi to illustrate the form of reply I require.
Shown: value=55 unit=psi
